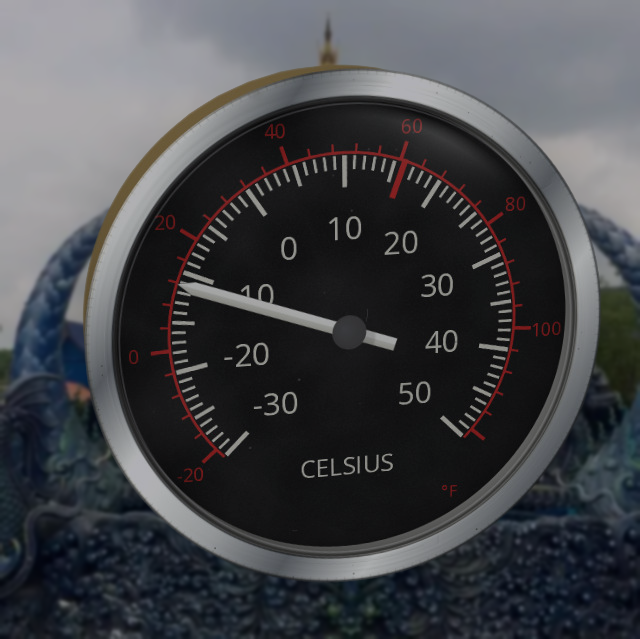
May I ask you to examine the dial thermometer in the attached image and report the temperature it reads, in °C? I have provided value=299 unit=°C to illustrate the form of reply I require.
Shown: value=-11 unit=°C
